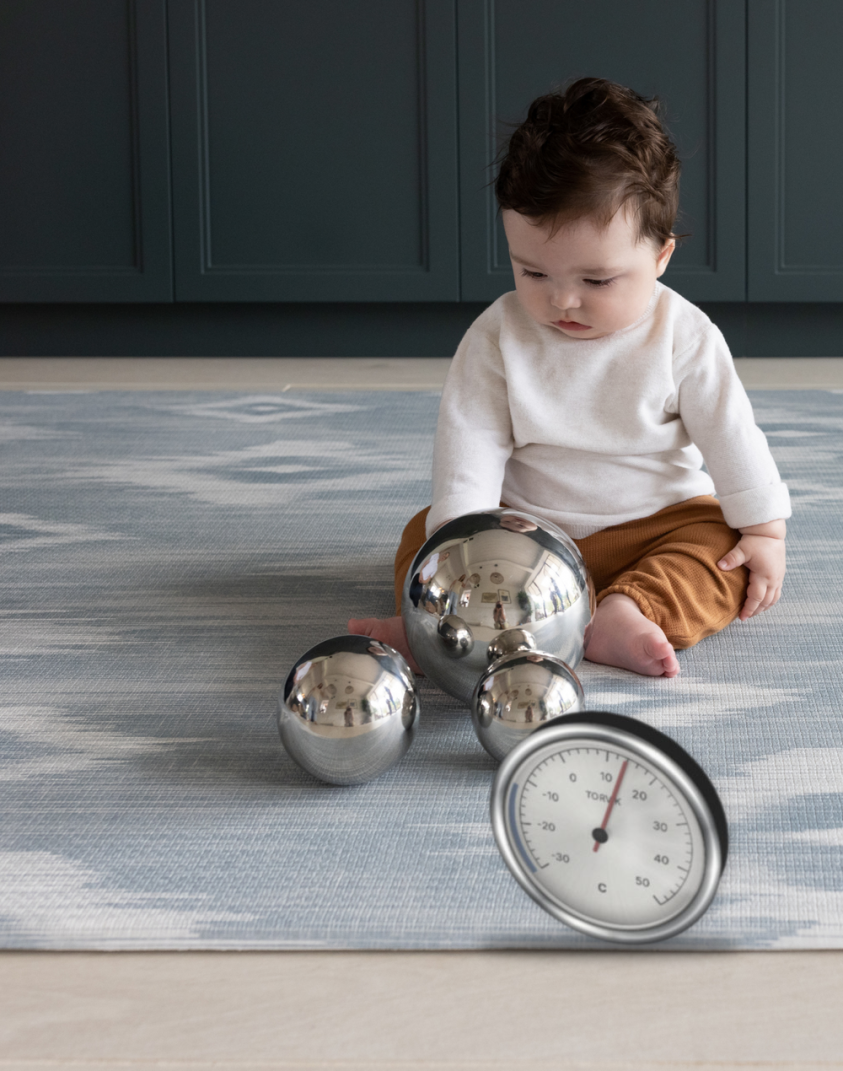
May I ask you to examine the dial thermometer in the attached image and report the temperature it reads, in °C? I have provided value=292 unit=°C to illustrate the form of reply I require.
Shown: value=14 unit=°C
